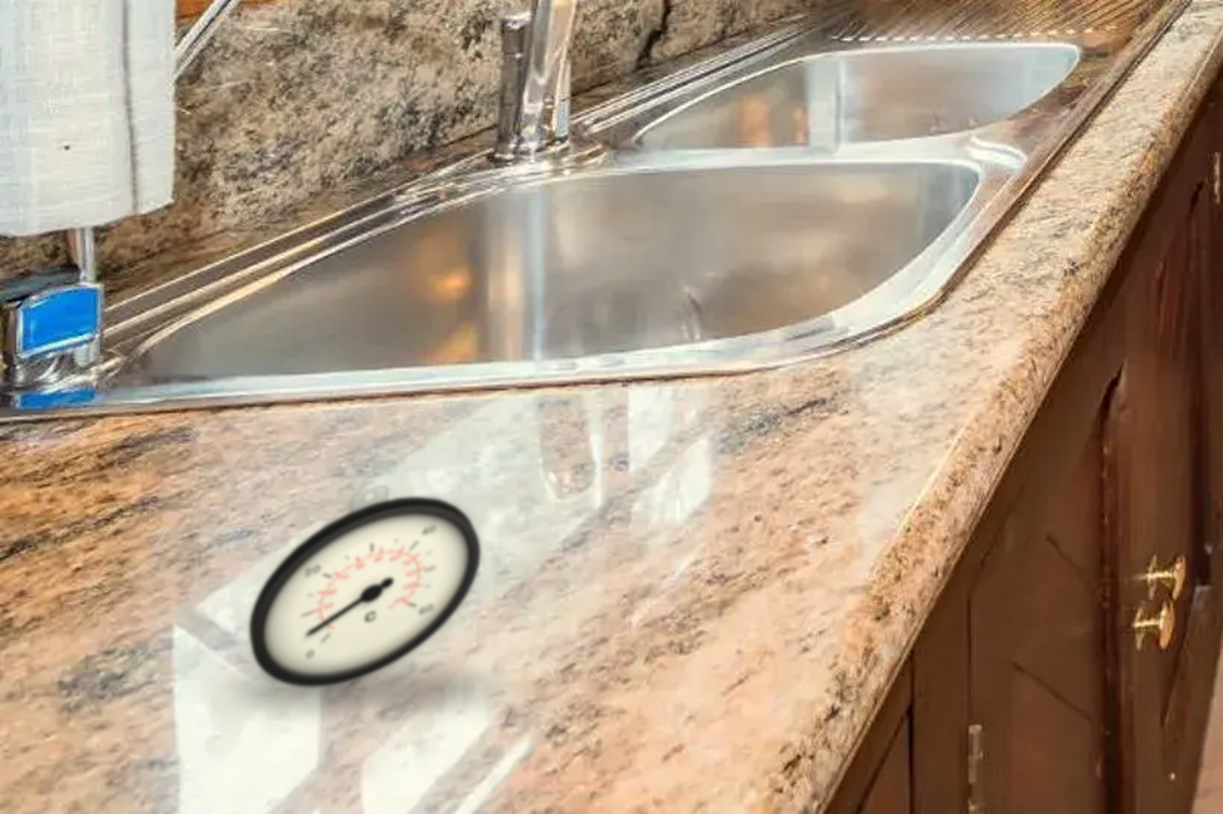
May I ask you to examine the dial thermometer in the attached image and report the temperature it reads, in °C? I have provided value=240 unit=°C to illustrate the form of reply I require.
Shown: value=5 unit=°C
